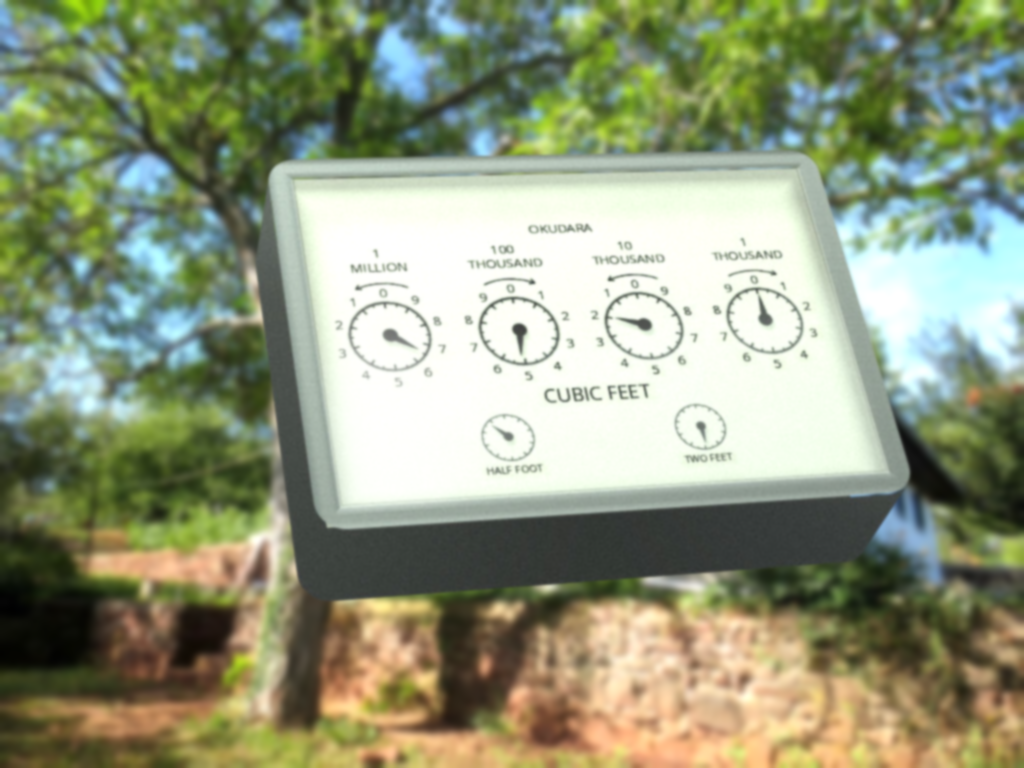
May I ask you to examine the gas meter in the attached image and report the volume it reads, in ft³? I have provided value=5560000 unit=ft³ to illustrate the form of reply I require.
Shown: value=652000 unit=ft³
